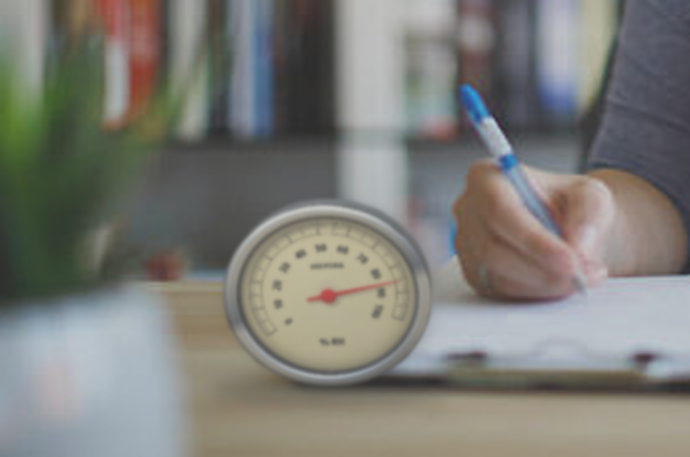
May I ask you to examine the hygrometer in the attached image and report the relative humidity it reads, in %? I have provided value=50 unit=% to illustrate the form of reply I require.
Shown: value=85 unit=%
